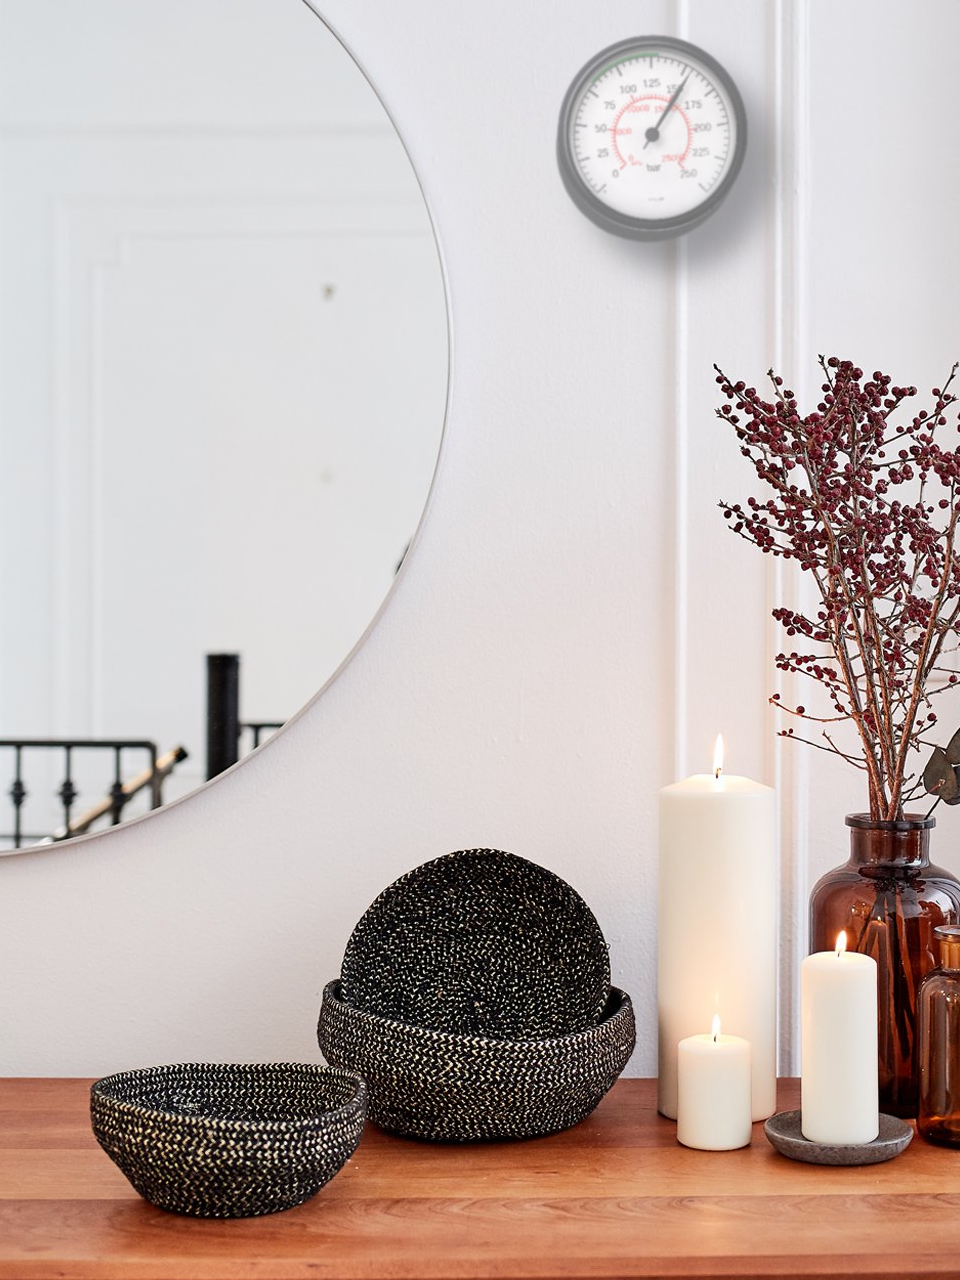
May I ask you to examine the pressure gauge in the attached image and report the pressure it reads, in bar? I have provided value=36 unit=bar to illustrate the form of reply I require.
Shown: value=155 unit=bar
